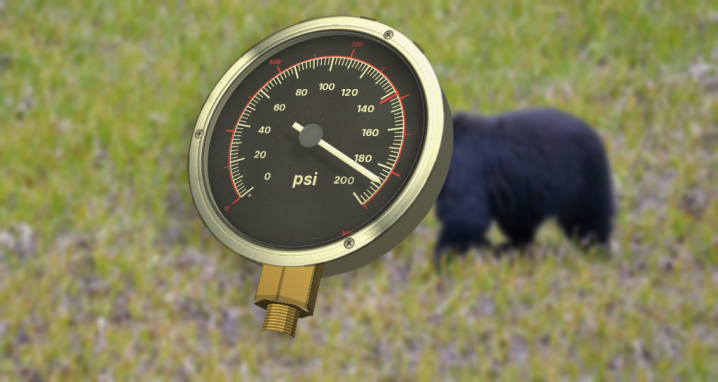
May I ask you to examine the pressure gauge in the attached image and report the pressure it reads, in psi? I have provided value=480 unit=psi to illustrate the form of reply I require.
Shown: value=188 unit=psi
